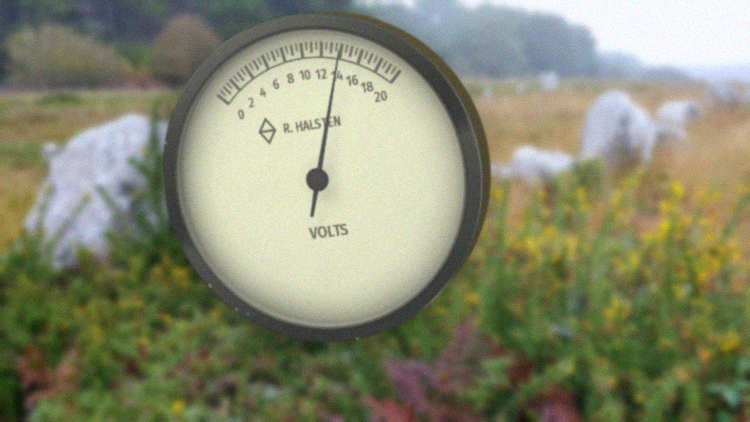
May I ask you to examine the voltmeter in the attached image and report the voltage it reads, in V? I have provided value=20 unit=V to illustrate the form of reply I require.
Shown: value=14 unit=V
